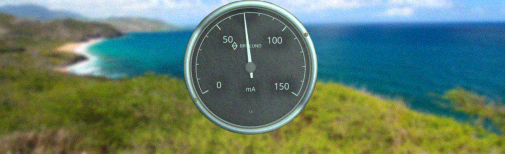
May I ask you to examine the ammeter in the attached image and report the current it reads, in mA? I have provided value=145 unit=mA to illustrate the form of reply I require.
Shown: value=70 unit=mA
